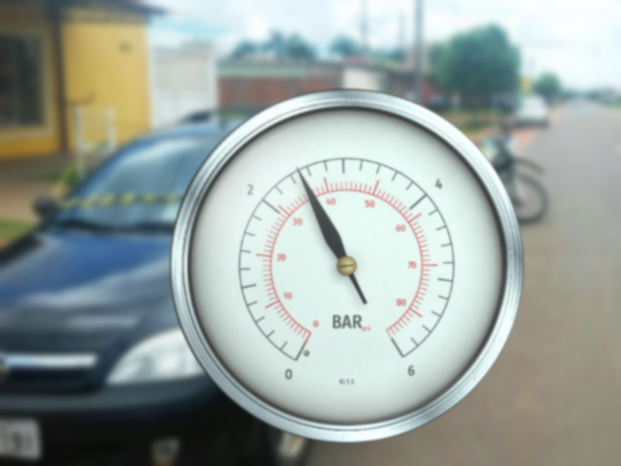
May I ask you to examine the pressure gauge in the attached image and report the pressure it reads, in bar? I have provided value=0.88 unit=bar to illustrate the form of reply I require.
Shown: value=2.5 unit=bar
